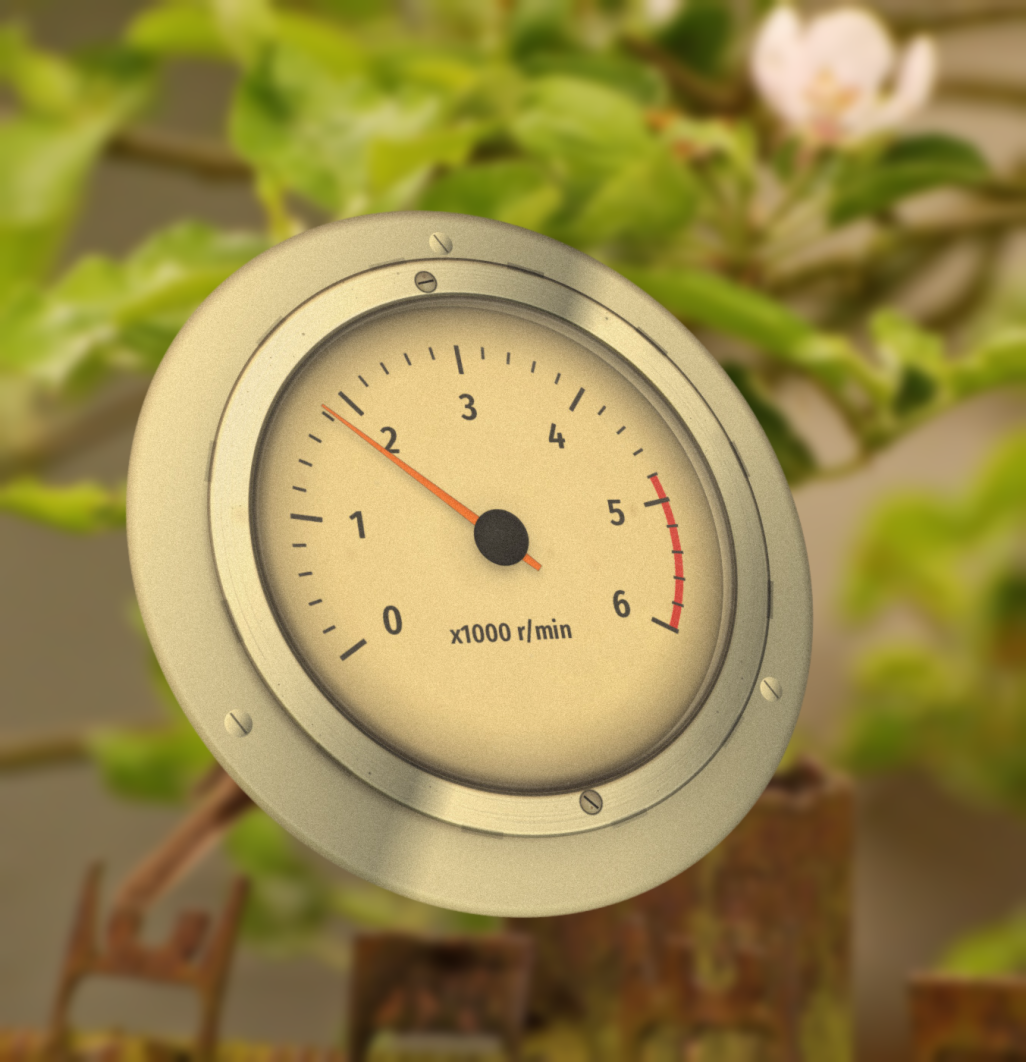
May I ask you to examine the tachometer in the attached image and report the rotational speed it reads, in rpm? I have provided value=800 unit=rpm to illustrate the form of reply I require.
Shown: value=1800 unit=rpm
